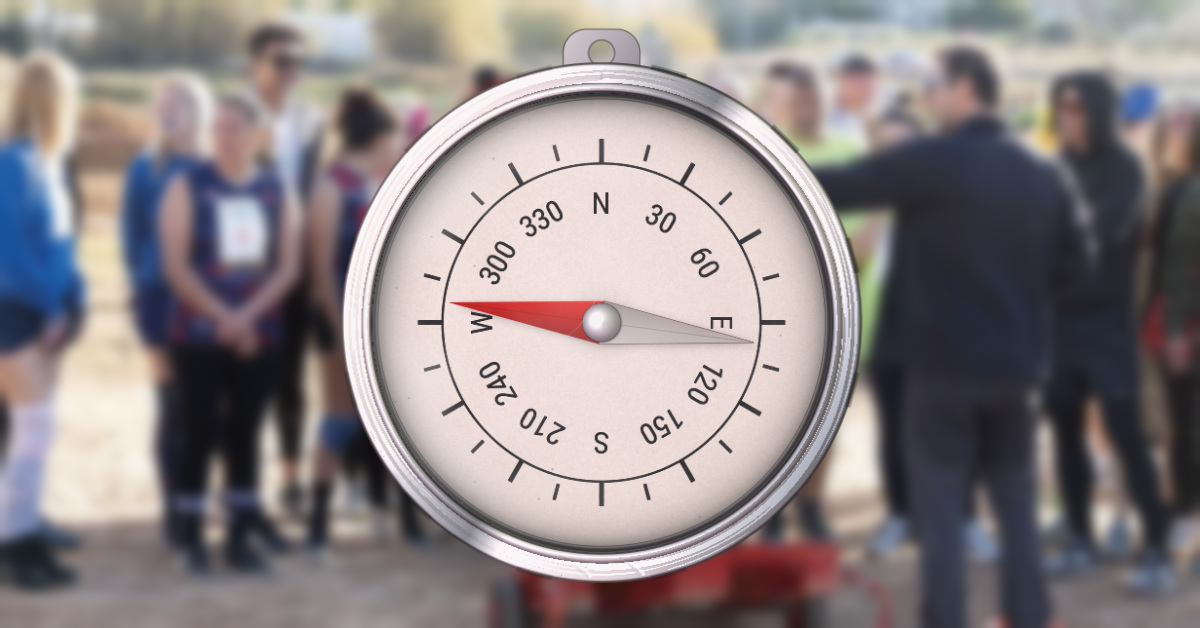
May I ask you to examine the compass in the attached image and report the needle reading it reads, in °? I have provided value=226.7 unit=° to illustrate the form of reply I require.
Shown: value=277.5 unit=°
